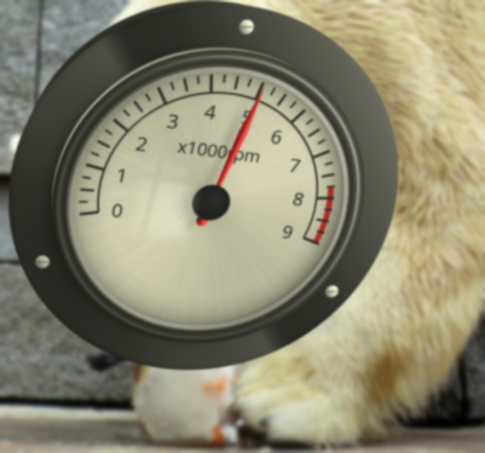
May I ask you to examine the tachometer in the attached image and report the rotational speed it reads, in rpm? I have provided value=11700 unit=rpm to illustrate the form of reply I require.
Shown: value=5000 unit=rpm
